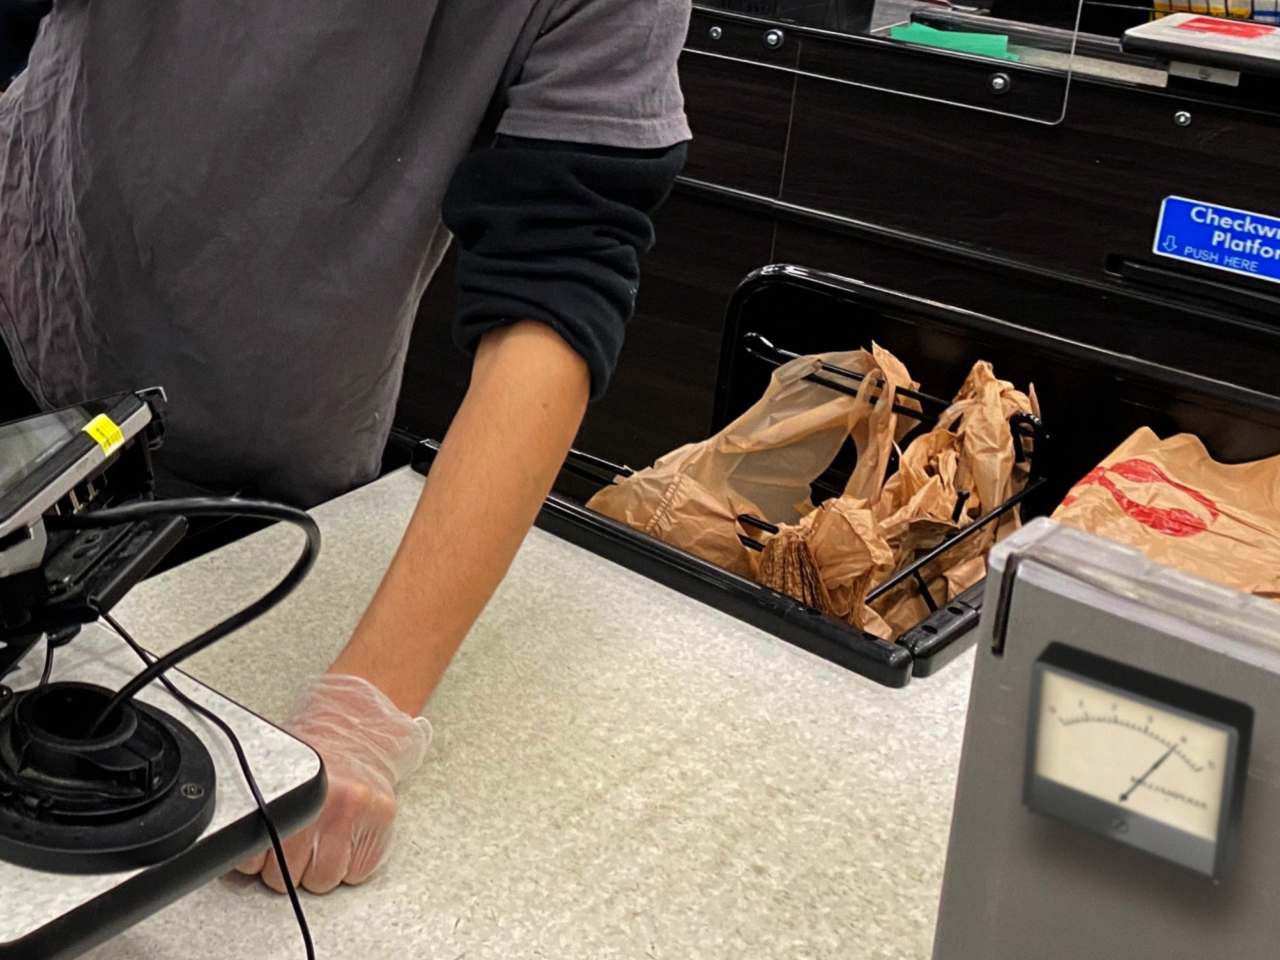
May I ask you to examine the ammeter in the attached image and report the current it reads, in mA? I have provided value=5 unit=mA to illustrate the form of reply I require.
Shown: value=4 unit=mA
